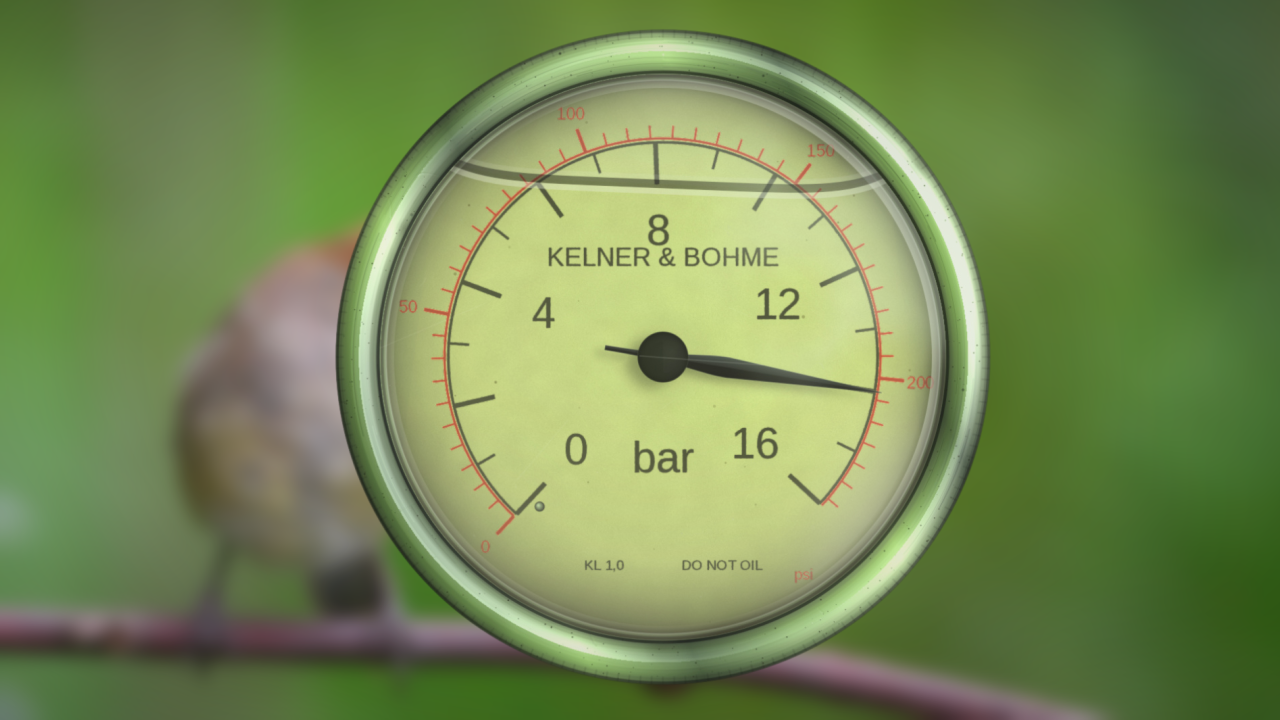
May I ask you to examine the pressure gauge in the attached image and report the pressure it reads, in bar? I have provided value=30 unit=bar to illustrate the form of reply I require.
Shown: value=14 unit=bar
